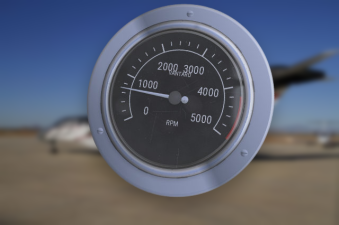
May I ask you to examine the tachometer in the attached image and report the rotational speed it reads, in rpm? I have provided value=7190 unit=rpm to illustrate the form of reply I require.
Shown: value=700 unit=rpm
